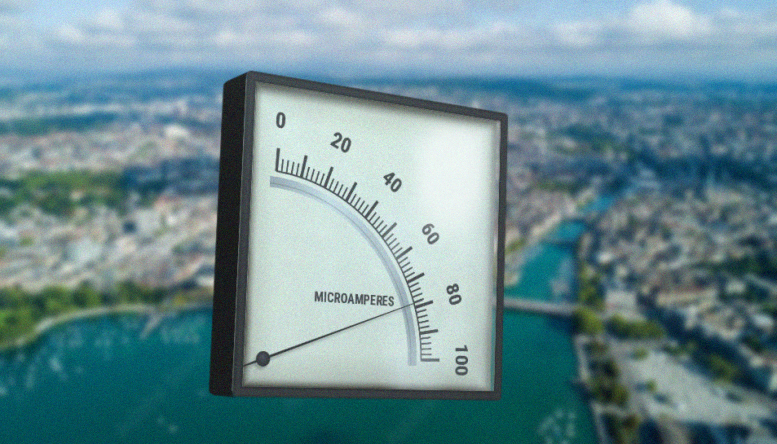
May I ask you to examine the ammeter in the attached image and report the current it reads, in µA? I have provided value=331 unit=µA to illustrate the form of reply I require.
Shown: value=78 unit=µA
